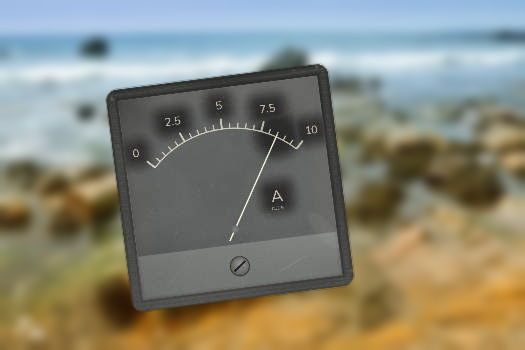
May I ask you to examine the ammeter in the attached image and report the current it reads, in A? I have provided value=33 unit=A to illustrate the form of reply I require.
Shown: value=8.5 unit=A
